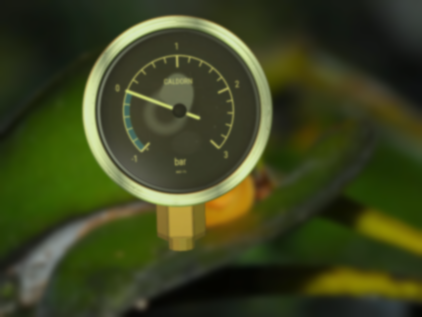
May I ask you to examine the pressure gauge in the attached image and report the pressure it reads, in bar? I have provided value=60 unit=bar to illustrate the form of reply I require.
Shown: value=0 unit=bar
